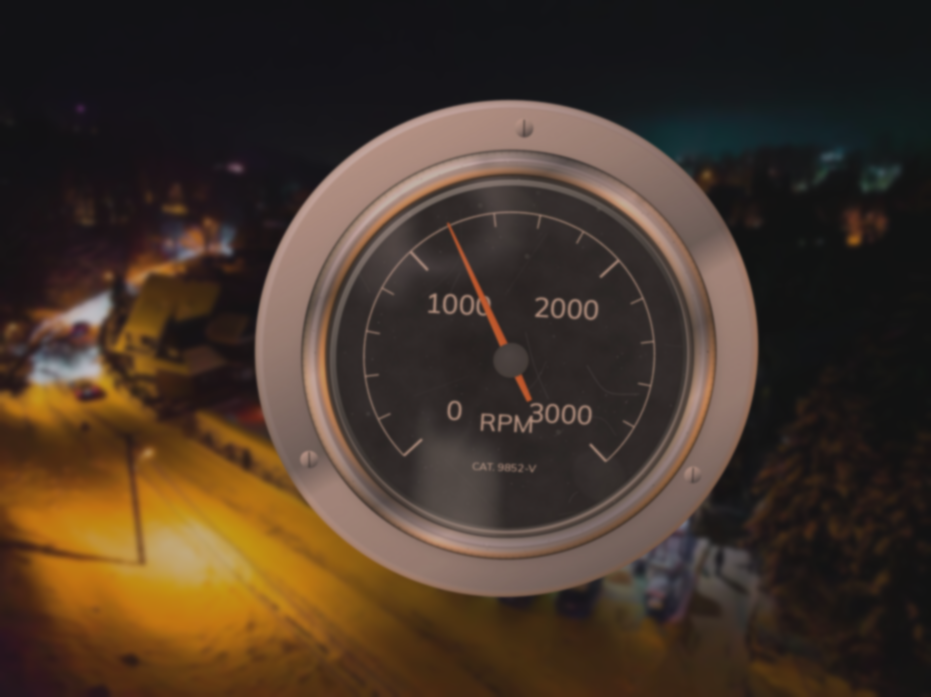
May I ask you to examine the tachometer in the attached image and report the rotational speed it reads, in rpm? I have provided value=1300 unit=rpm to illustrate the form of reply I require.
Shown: value=1200 unit=rpm
